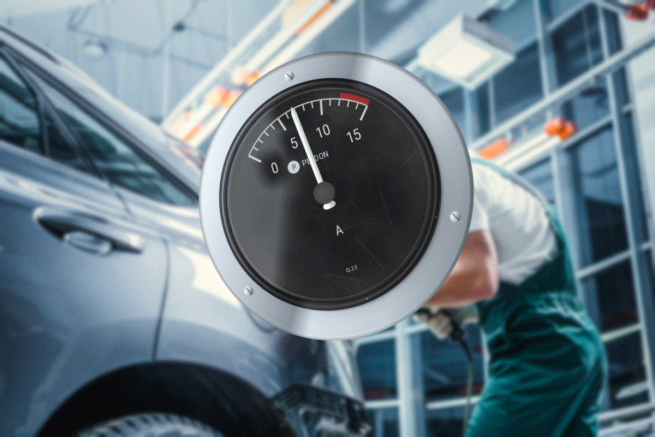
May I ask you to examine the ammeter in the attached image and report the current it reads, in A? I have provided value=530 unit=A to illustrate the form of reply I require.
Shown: value=7 unit=A
